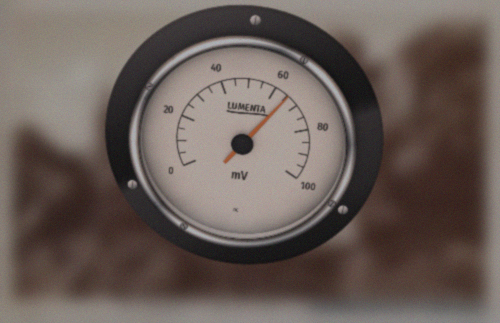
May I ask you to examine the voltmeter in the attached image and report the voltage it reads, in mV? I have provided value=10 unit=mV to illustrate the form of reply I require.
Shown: value=65 unit=mV
